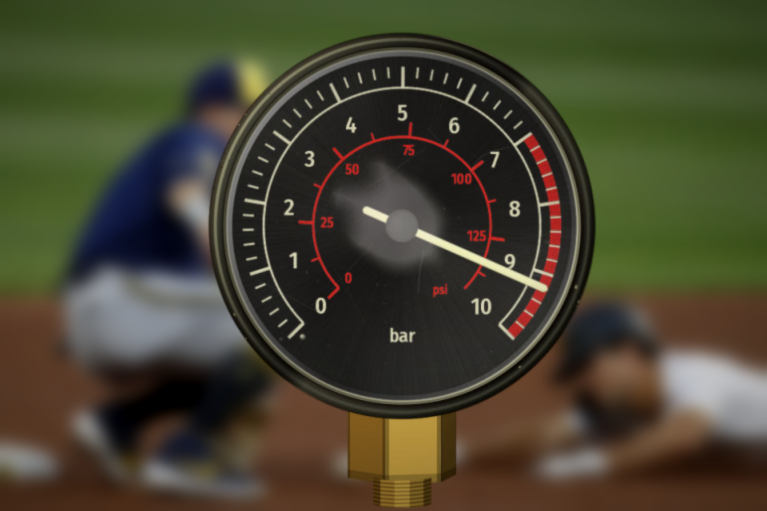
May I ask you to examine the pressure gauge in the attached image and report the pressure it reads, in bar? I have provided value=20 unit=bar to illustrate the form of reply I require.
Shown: value=9.2 unit=bar
